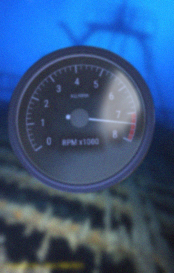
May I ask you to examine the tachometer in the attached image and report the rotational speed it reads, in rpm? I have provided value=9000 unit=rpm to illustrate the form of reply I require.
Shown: value=7400 unit=rpm
